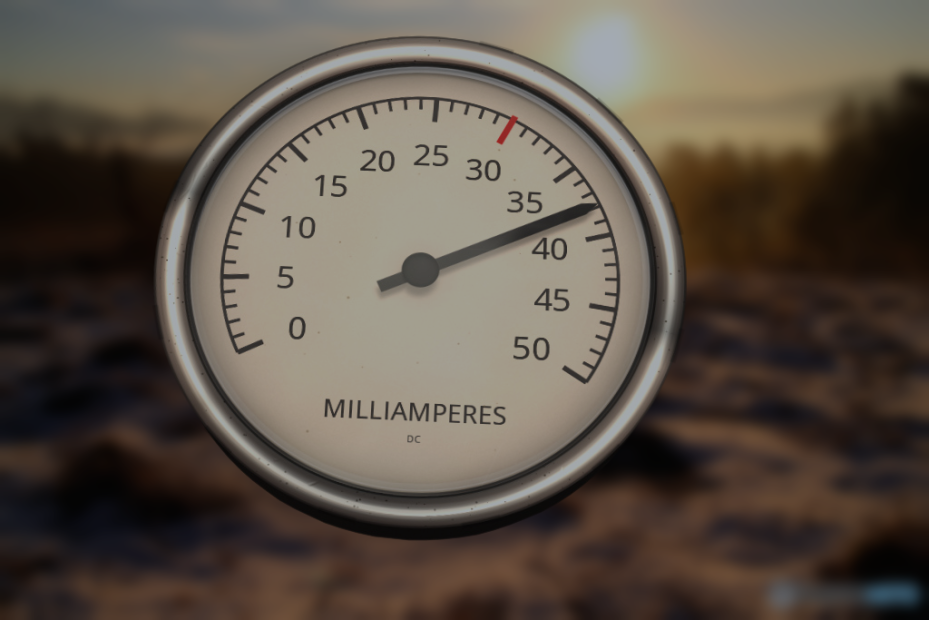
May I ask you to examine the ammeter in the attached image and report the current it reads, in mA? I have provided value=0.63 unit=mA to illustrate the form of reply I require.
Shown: value=38 unit=mA
